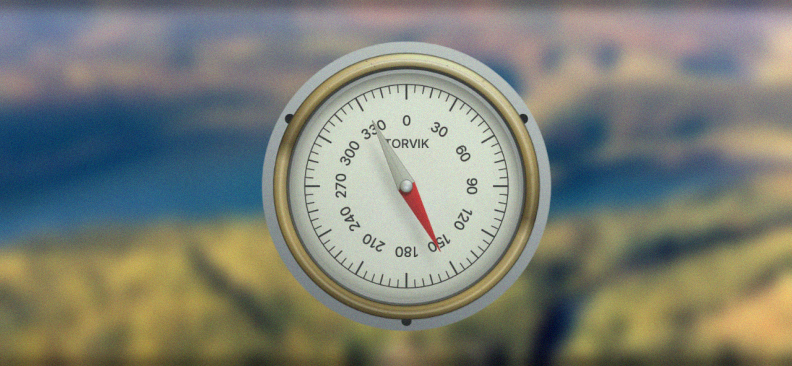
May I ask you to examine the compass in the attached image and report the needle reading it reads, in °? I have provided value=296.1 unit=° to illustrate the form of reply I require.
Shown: value=152.5 unit=°
